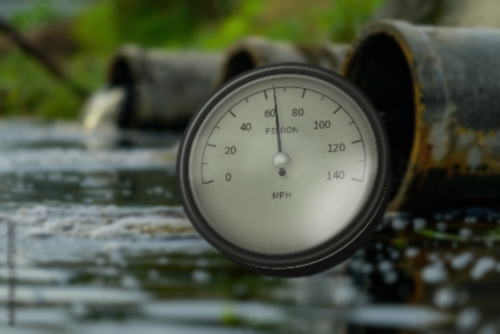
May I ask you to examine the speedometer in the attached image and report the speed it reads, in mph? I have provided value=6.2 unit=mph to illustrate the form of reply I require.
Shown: value=65 unit=mph
